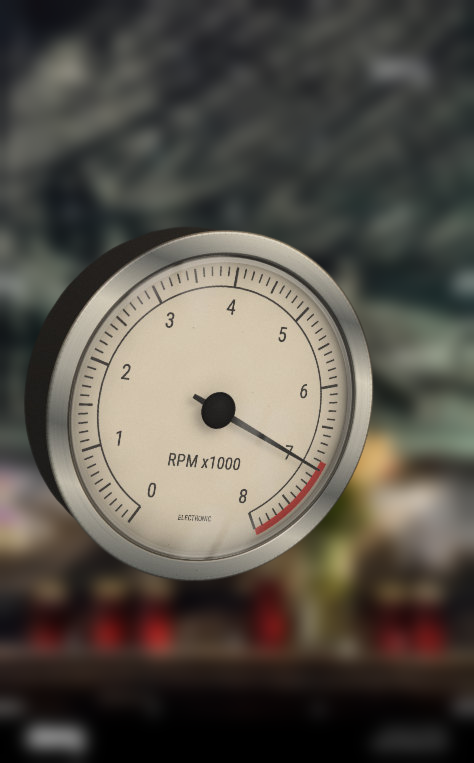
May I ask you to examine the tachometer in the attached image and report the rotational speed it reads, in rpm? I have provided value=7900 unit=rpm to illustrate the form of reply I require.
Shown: value=7000 unit=rpm
